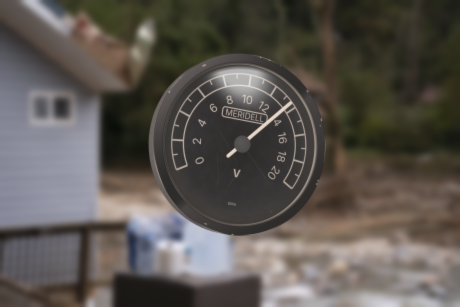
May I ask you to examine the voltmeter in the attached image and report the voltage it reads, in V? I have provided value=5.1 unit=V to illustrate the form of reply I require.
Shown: value=13.5 unit=V
